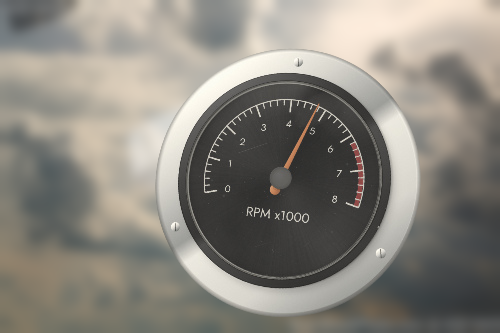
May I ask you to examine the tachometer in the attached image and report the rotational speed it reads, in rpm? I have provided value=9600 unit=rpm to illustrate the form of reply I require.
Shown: value=4800 unit=rpm
